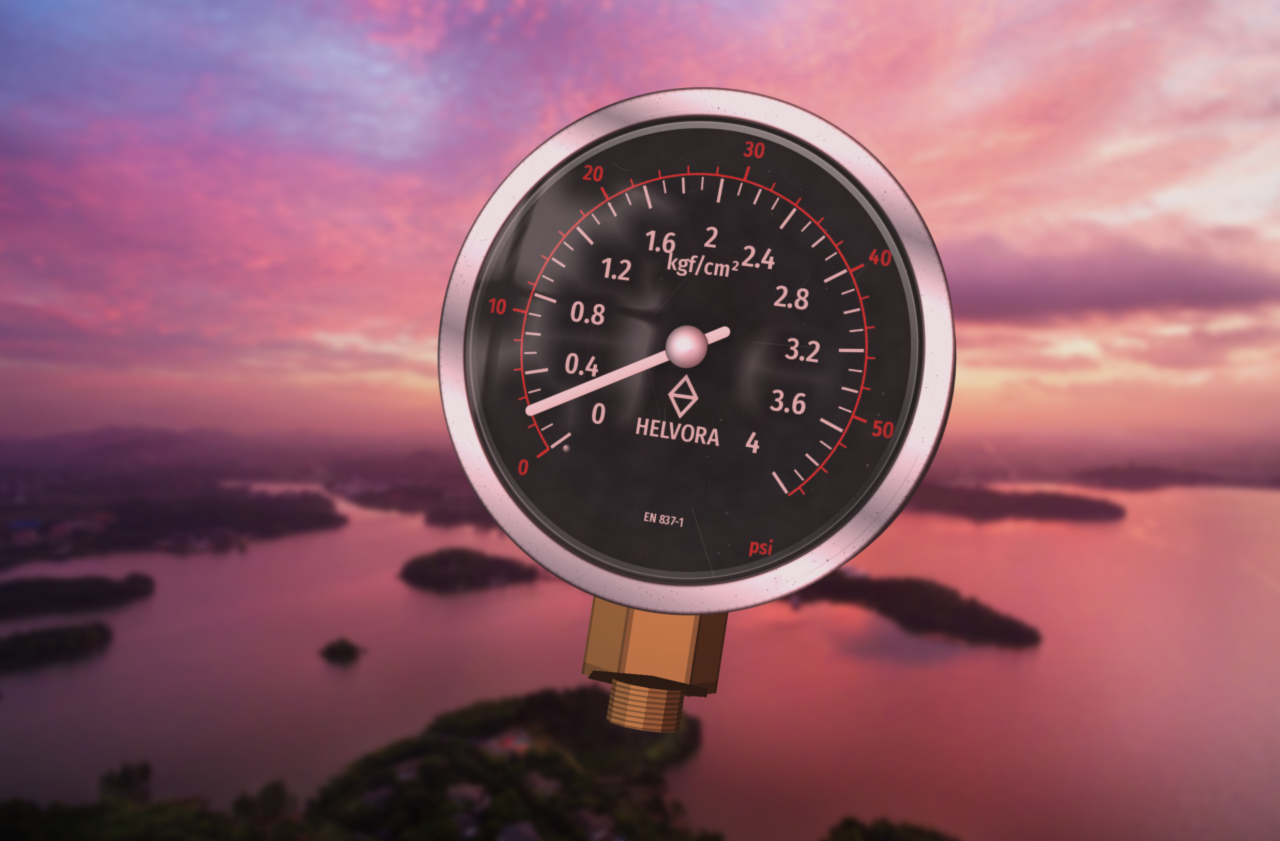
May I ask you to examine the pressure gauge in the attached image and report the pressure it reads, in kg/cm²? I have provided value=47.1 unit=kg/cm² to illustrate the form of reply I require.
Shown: value=0.2 unit=kg/cm²
